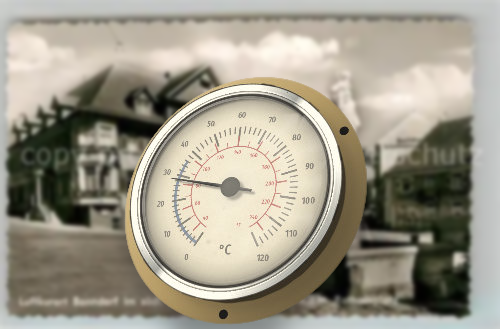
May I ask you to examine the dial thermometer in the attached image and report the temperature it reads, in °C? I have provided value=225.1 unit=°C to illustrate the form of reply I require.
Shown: value=28 unit=°C
